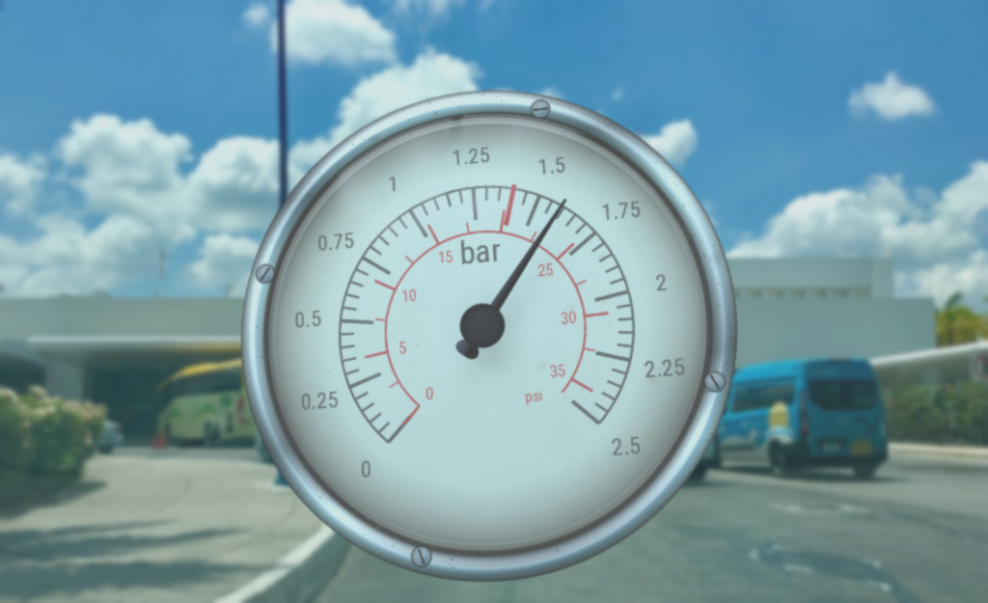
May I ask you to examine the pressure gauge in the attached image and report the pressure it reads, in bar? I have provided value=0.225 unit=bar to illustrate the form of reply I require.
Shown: value=1.6 unit=bar
